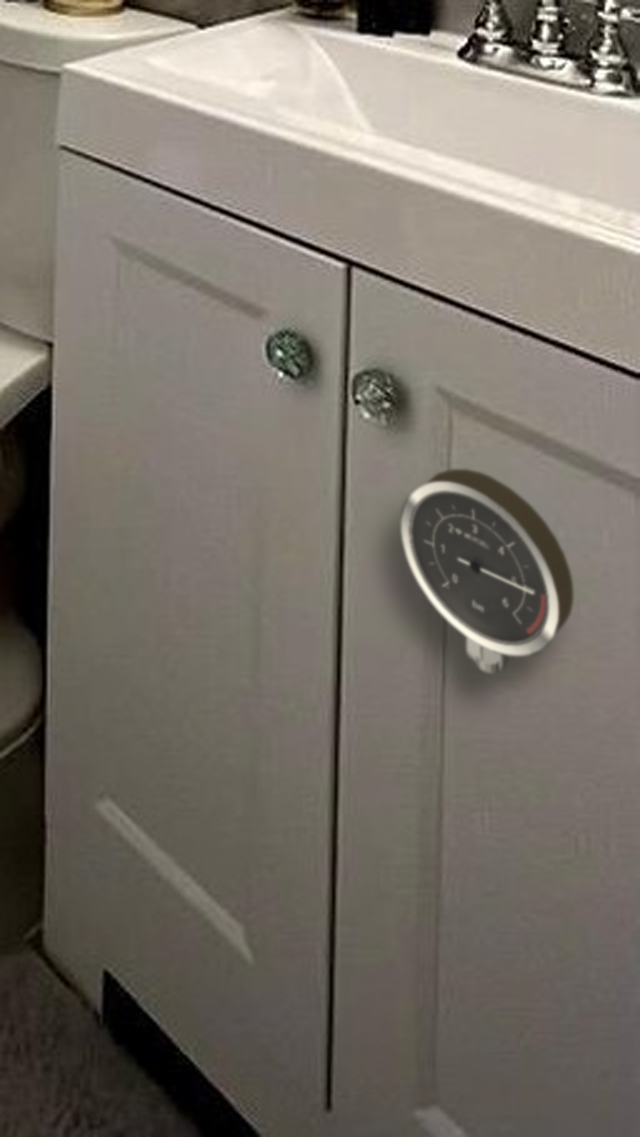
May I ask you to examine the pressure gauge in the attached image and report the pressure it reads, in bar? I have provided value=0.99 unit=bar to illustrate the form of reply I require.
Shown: value=5 unit=bar
